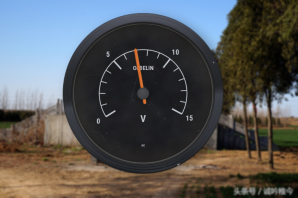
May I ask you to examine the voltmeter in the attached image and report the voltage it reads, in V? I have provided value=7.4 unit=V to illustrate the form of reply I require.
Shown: value=7 unit=V
